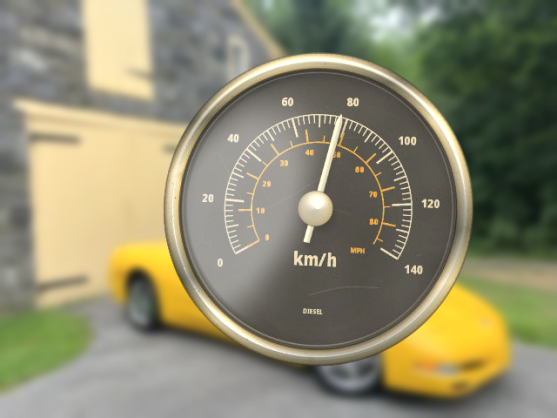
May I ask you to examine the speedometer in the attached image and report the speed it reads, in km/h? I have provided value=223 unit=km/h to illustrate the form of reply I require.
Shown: value=78 unit=km/h
